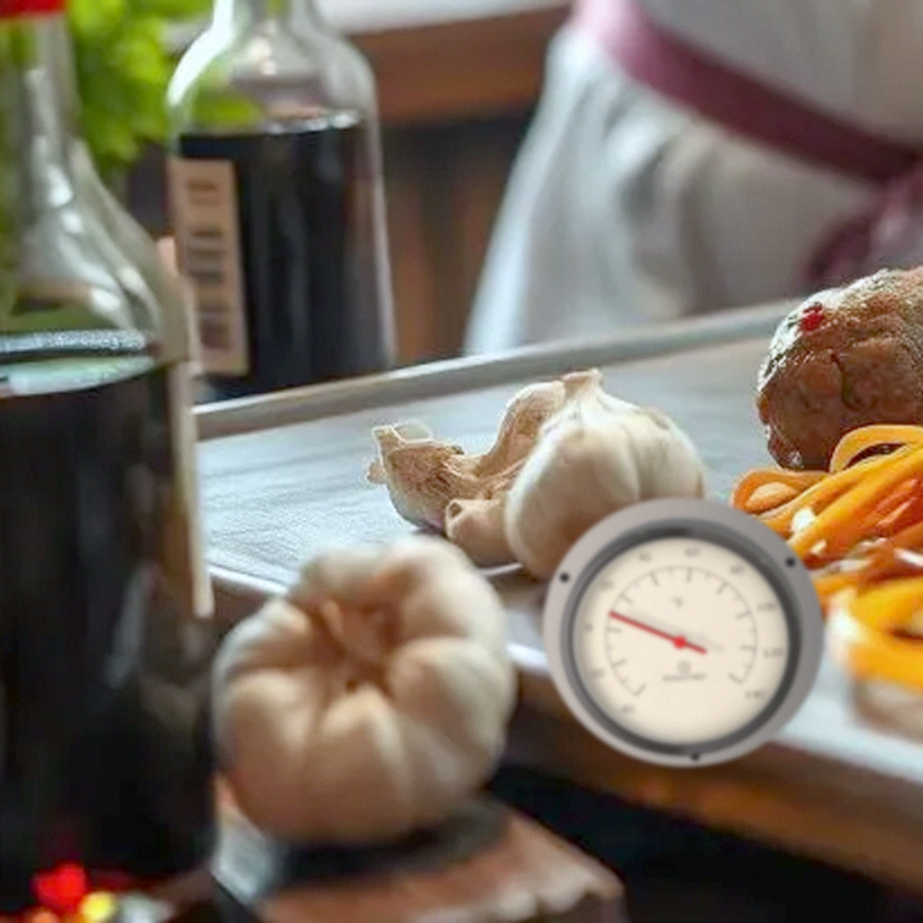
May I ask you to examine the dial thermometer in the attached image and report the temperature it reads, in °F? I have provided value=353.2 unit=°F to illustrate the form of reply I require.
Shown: value=10 unit=°F
